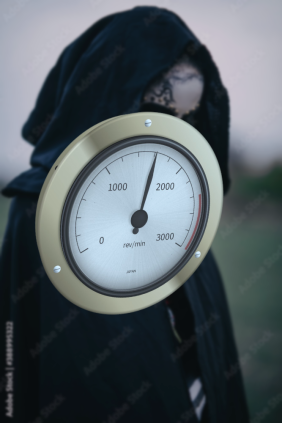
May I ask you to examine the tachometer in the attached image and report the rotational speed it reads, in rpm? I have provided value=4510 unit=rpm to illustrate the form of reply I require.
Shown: value=1600 unit=rpm
